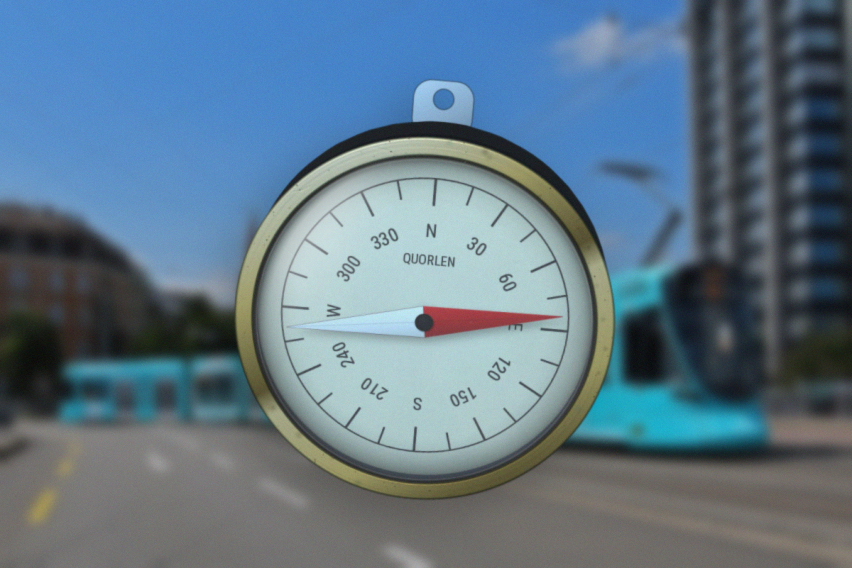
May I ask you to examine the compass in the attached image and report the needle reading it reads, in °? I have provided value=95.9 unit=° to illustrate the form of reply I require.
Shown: value=82.5 unit=°
